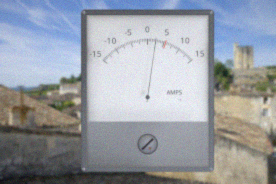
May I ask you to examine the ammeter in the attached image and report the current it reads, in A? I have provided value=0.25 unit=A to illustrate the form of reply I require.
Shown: value=2.5 unit=A
